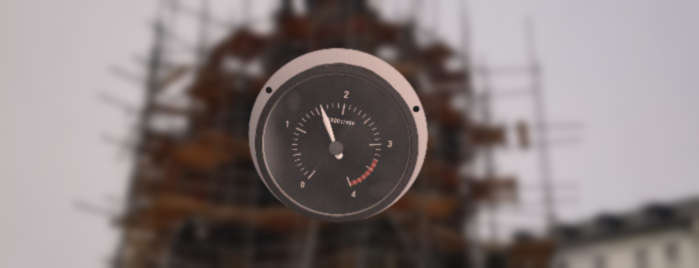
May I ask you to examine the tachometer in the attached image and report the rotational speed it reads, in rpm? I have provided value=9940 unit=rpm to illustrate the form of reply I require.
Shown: value=1600 unit=rpm
